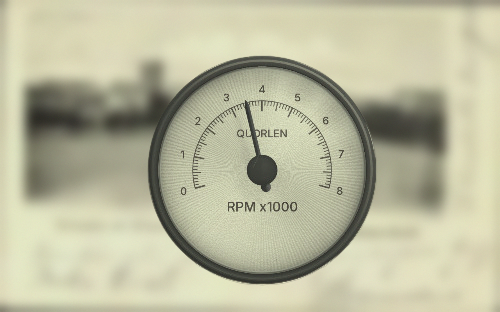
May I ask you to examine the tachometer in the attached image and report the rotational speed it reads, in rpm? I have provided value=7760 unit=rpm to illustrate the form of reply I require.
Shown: value=3500 unit=rpm
